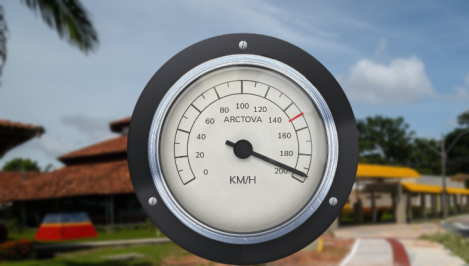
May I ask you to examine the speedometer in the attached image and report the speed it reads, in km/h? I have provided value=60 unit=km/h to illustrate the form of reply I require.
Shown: value=195 unit=km/h
